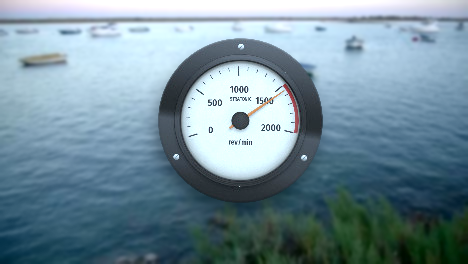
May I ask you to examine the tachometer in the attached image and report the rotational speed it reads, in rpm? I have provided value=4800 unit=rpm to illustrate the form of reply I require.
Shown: value=1550 unit=rpm
